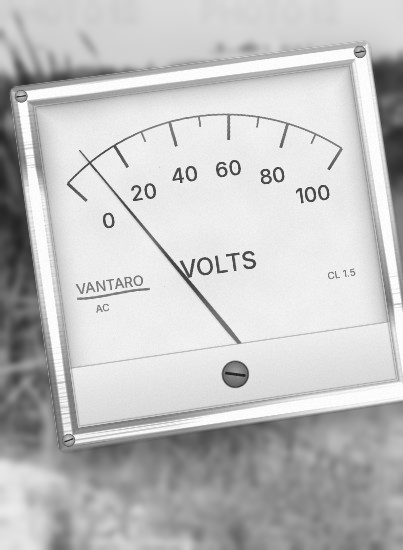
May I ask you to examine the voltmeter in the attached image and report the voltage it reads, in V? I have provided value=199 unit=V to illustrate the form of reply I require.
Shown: value=10 unit=V
